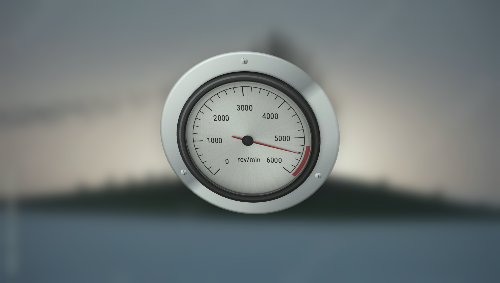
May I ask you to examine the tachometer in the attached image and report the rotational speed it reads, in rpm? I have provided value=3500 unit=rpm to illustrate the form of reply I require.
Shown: value=5400 unit=rpm
